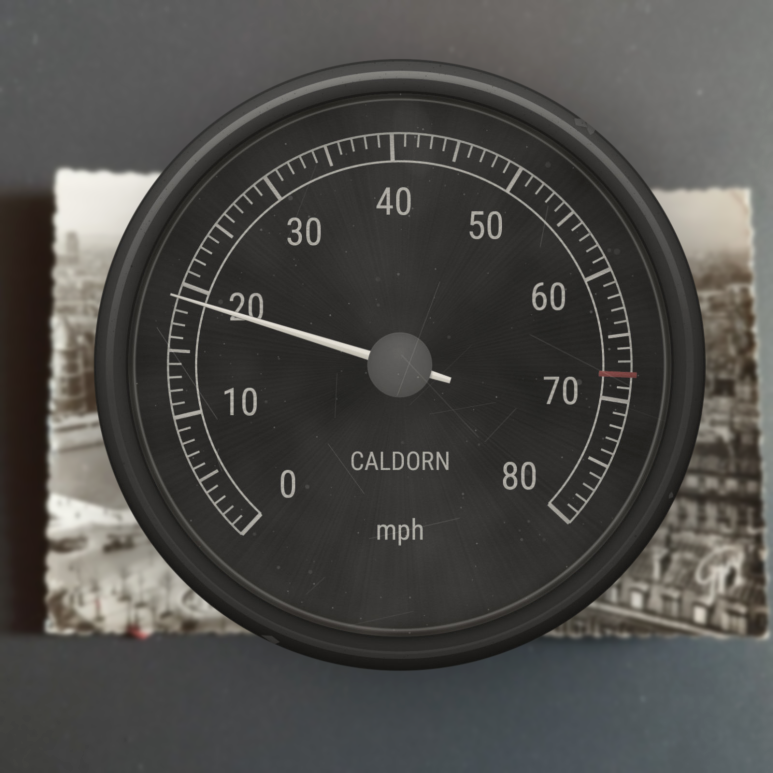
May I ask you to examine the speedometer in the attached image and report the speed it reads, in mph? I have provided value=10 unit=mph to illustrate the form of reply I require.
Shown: value=19 unit=mph
